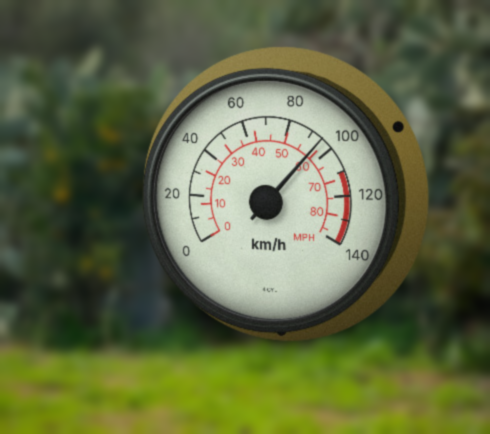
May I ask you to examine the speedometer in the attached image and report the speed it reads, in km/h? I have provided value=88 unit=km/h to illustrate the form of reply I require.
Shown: value=95 unit=km/h
